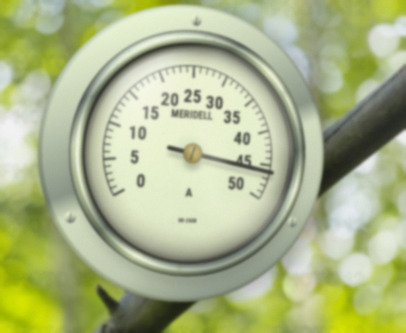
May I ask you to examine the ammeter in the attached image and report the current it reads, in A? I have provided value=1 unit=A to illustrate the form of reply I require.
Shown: value=46 unit=A
